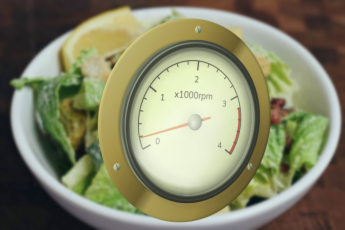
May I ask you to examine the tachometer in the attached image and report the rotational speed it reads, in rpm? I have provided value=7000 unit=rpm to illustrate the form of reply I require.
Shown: value=200 unit=rpm
